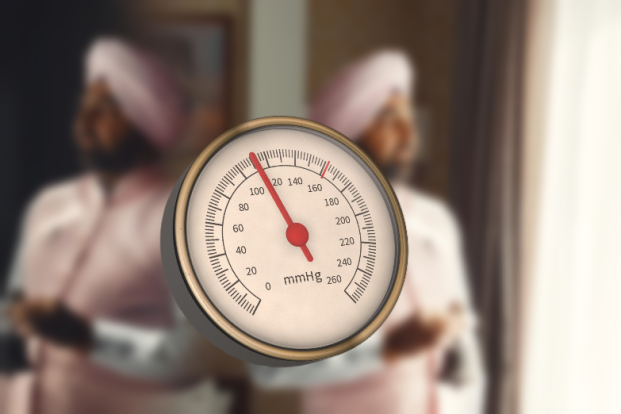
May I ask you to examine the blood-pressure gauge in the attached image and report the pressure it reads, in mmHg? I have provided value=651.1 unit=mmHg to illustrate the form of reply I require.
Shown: value=110 unit=mmHg
